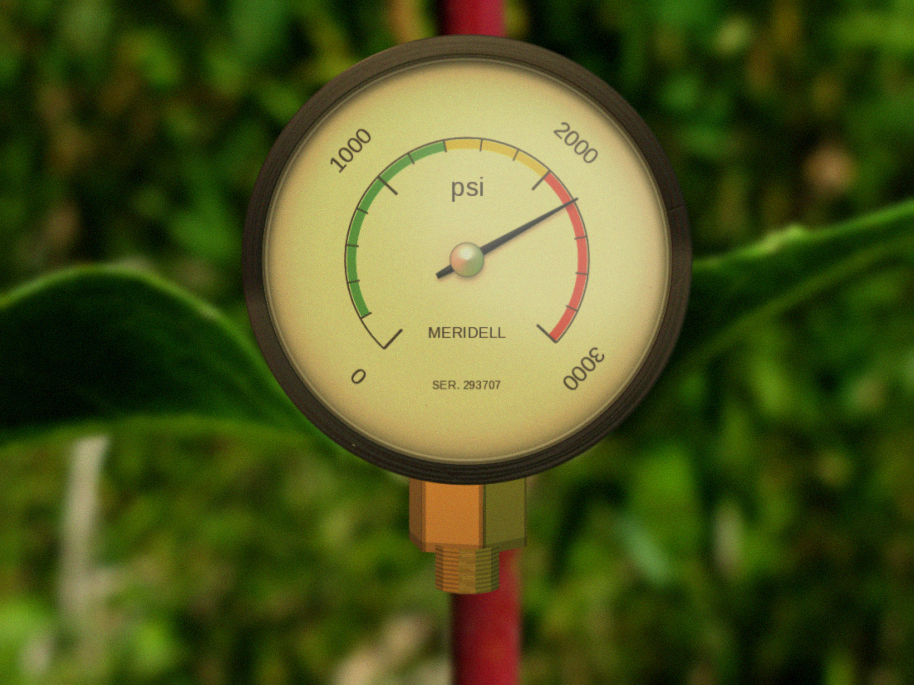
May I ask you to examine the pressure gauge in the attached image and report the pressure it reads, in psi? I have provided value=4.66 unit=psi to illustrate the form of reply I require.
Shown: value=2200 unit=psi
